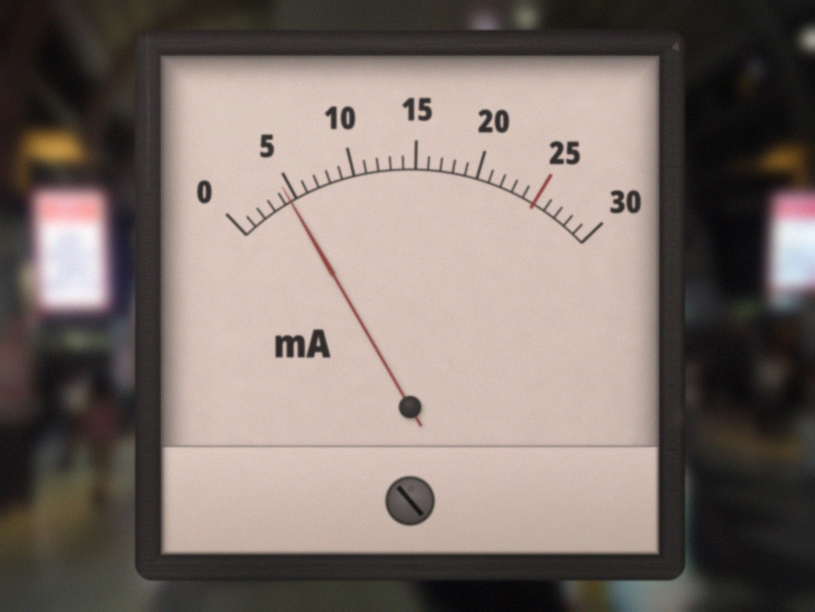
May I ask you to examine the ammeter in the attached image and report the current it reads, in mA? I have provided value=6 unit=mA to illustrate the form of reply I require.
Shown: value=4.5 unit=mA
